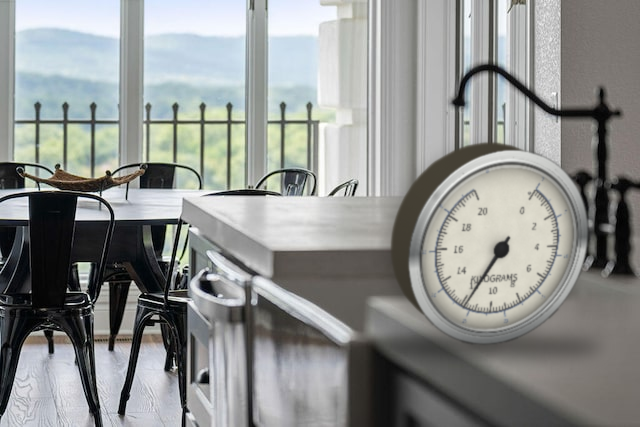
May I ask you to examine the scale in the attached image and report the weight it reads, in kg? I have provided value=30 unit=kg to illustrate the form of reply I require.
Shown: value=12 unit=kg
